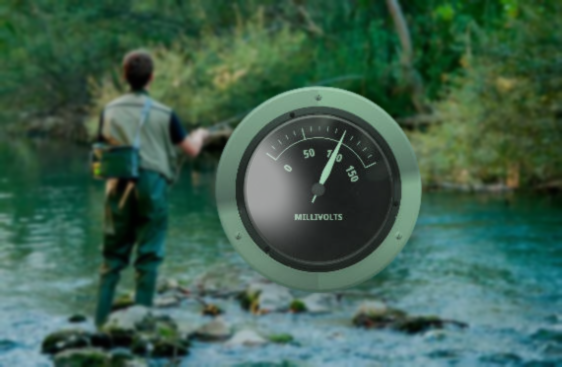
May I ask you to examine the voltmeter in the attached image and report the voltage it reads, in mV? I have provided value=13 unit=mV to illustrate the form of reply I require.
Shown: value=100 unit=mV
